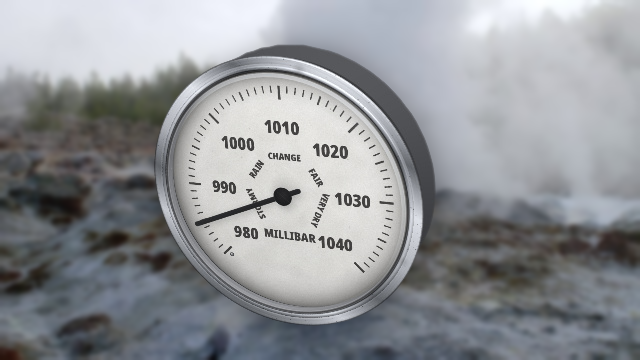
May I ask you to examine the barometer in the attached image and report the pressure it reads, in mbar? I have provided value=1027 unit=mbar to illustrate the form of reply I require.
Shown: value=985 unit=mbar
